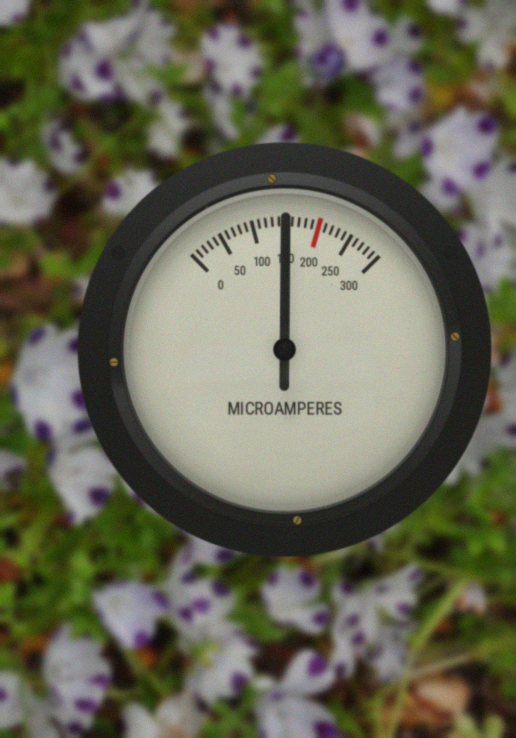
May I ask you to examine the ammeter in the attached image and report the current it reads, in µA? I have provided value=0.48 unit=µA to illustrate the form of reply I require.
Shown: value=150 unit=µA
